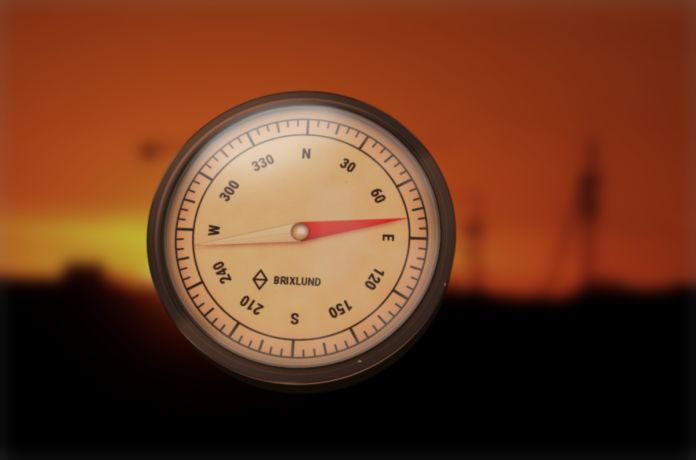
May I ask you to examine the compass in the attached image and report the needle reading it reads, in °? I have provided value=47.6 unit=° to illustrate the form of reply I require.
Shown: value=80 unit=°
